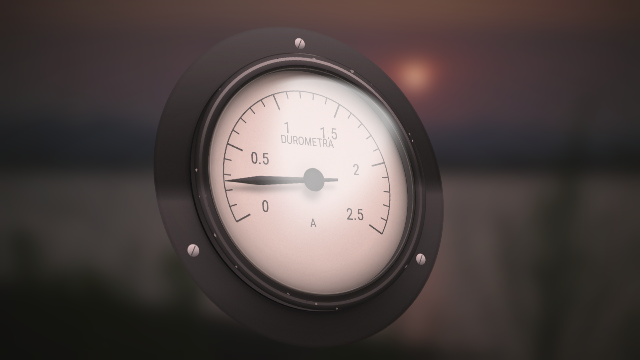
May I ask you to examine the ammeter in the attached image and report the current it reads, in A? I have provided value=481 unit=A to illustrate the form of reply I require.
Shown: value=0.25 unit=A
